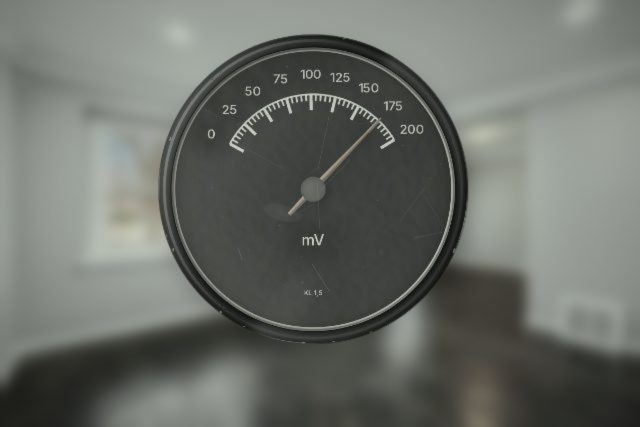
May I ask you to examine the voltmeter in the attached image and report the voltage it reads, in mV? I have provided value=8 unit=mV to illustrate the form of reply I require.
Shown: value=175 unit=mV
